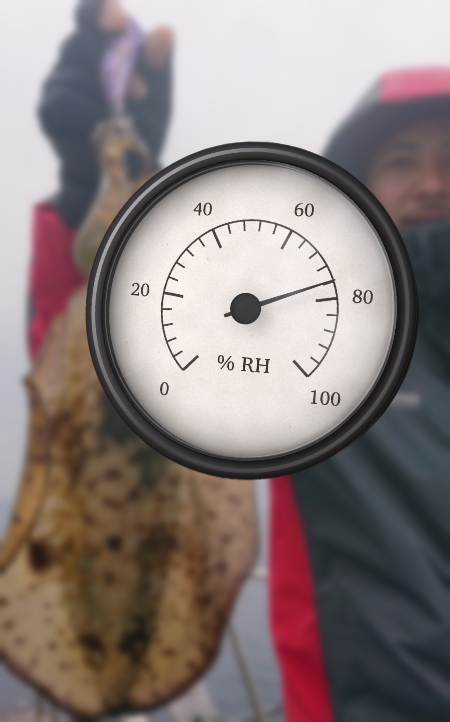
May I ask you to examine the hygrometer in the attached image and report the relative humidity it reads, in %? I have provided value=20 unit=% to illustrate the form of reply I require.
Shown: value=76 unit=%
